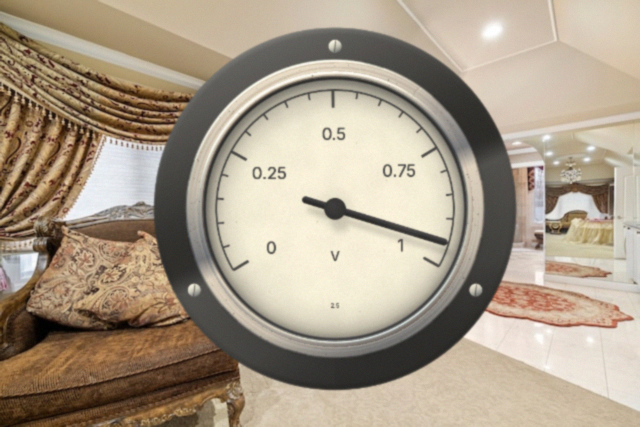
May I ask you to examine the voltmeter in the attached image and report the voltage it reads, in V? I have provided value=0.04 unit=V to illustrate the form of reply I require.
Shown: value=0.95 unit=V
